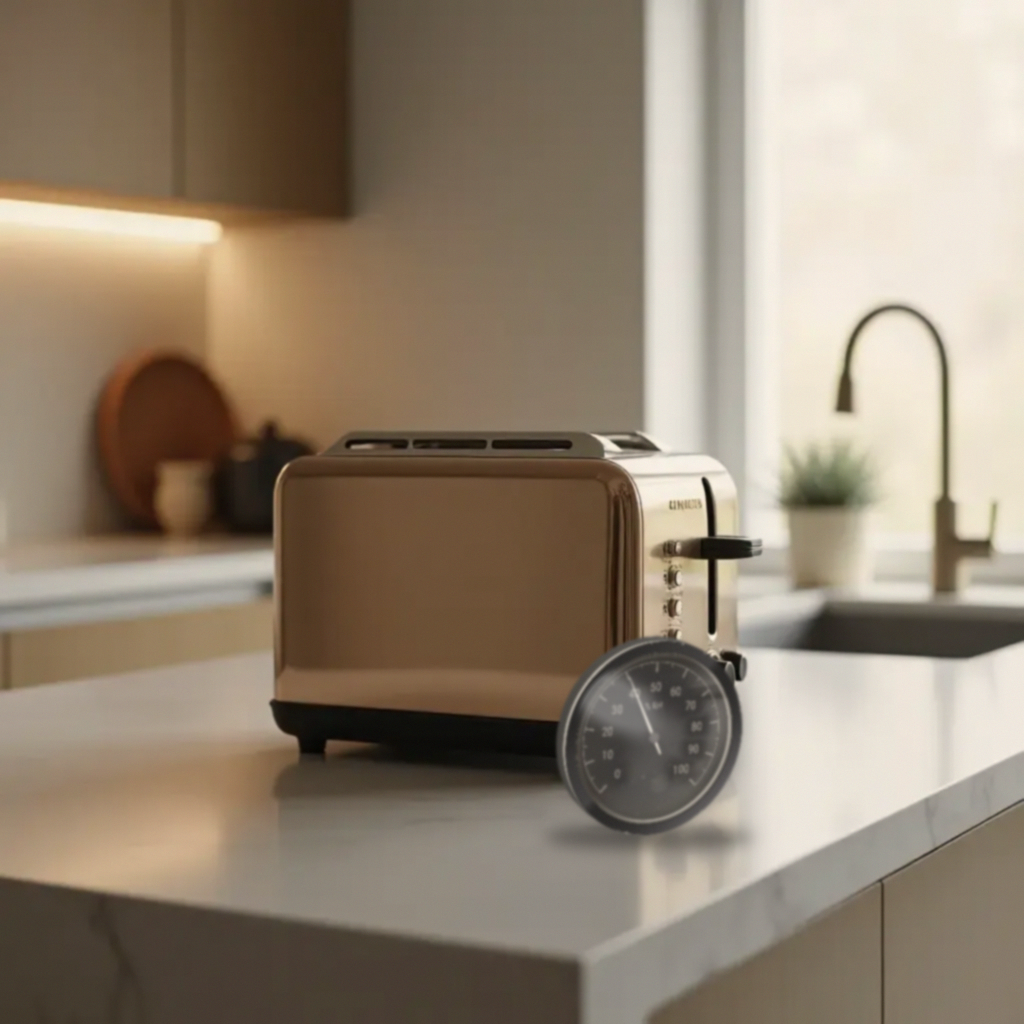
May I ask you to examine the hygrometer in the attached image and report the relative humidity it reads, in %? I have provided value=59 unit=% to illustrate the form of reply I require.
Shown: value=40 unit=%
